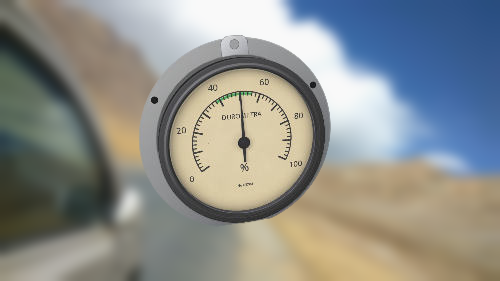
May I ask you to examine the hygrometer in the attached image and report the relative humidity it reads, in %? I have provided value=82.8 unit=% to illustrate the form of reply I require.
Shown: value=50 unit=%
